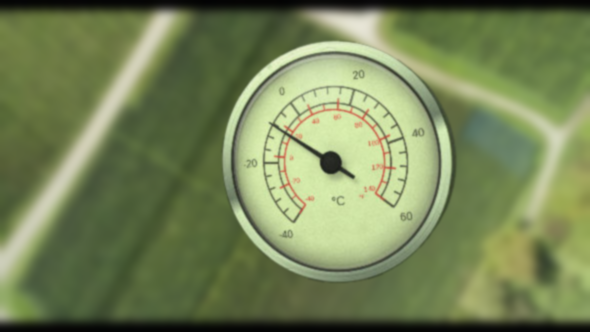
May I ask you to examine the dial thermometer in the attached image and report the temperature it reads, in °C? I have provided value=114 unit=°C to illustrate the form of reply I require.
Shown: value=-8 unit=°C
